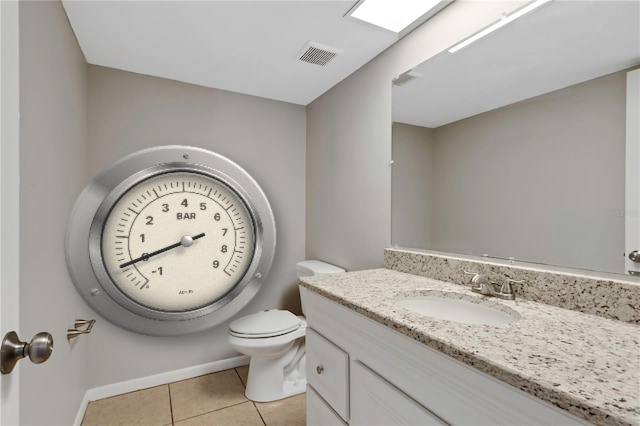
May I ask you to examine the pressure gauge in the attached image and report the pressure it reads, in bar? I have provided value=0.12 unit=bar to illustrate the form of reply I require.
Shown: value=0 unit=bar
